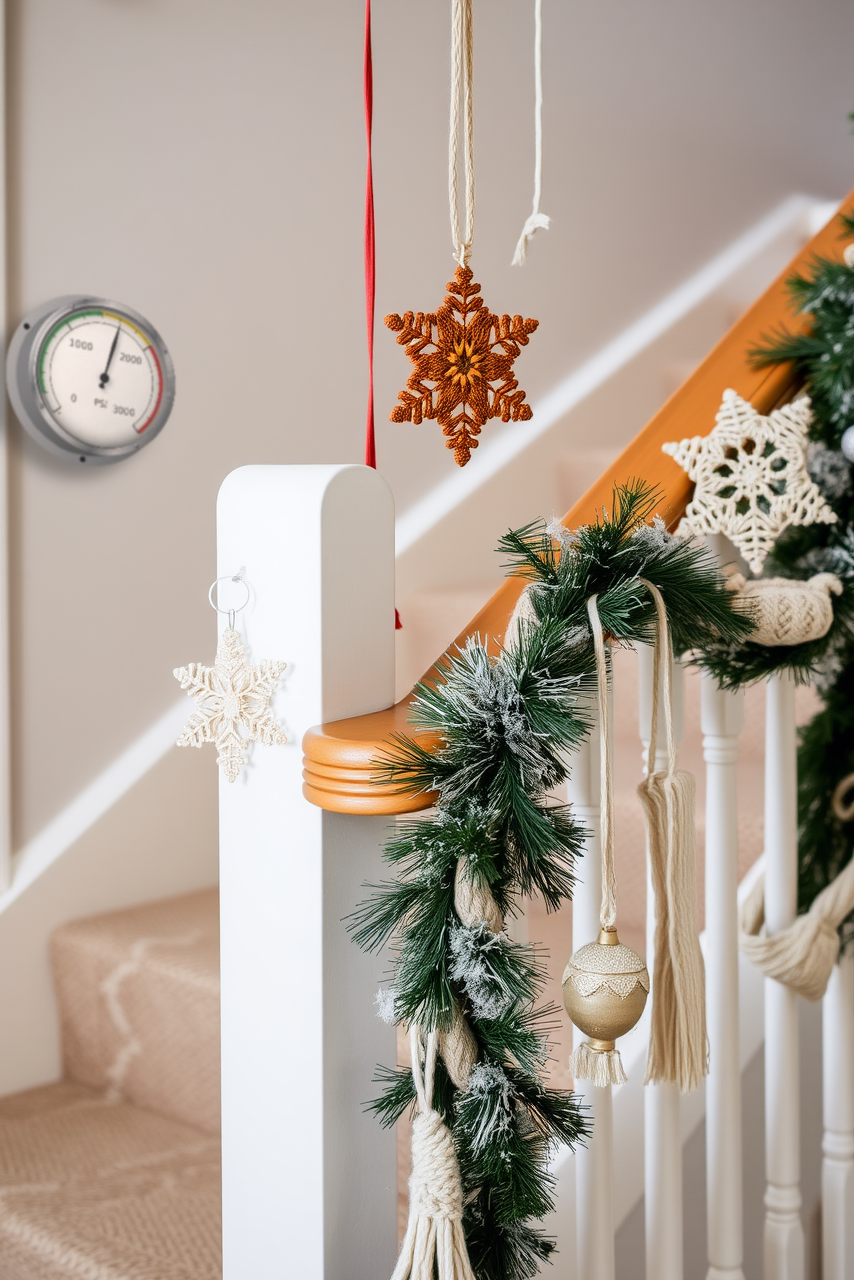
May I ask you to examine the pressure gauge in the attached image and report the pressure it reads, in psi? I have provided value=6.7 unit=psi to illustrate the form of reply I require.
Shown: value=1600 unit=psi
